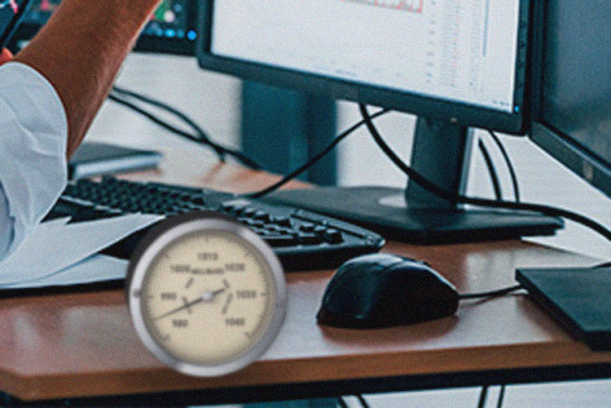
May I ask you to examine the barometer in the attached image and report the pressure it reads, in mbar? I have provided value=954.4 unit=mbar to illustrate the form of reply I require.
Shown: value=985 unit=mbar
